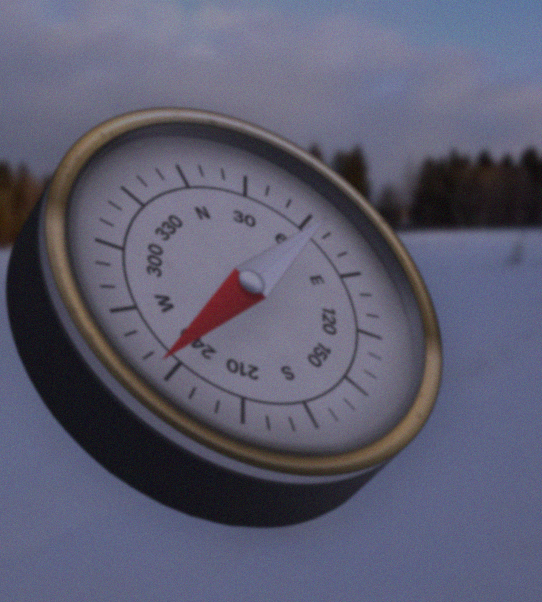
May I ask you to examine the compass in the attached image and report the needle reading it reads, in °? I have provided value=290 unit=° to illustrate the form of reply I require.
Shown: value=245 unit=°
